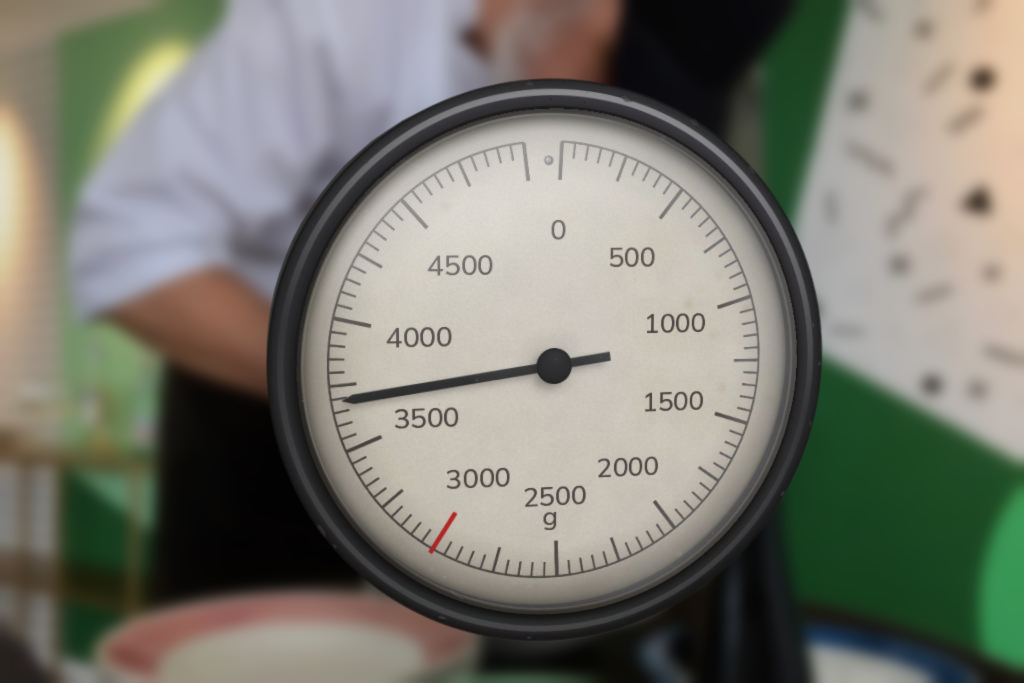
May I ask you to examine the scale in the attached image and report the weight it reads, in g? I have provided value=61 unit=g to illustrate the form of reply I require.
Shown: value=3700 unit=g
